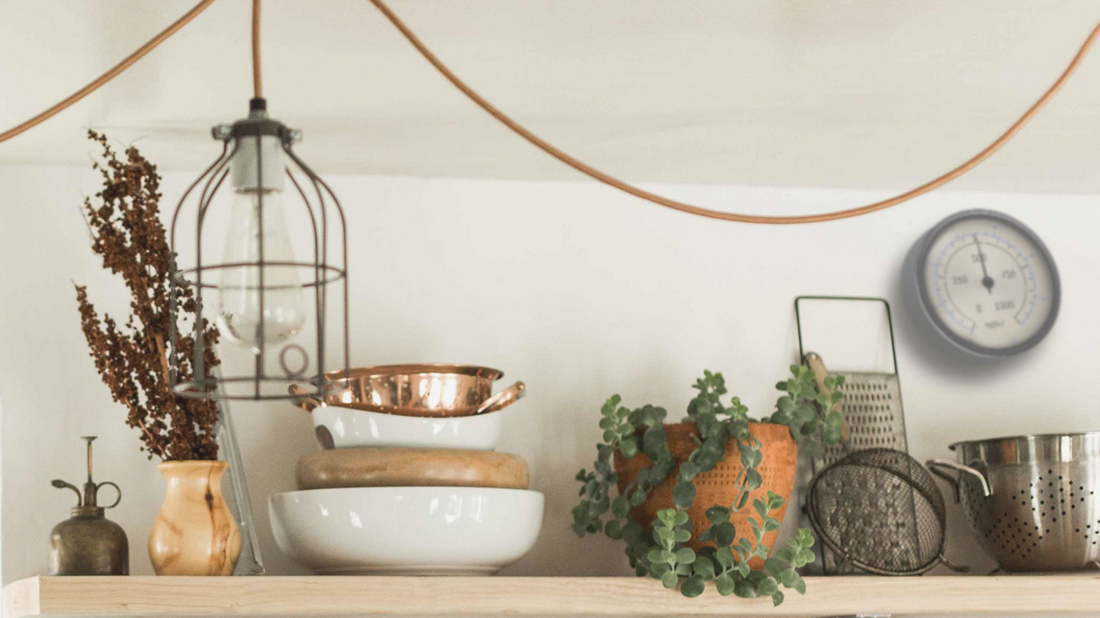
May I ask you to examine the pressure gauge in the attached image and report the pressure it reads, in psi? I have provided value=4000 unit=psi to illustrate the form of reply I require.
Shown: value=500 unit=psi
